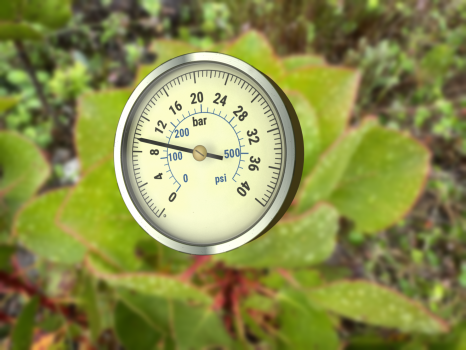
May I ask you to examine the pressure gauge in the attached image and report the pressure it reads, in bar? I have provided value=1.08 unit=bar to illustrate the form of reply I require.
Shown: value=9.5 unit=bar
